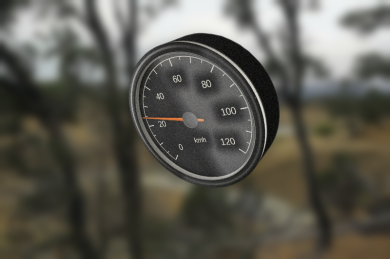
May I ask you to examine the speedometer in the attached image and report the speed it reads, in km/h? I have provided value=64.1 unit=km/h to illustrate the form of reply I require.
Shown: value=25 unit=km/h
